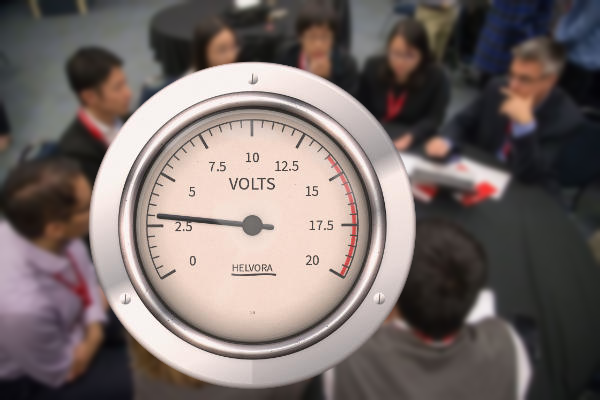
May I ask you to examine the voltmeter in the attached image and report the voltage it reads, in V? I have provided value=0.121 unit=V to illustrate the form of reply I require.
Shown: value=3 unit=V
